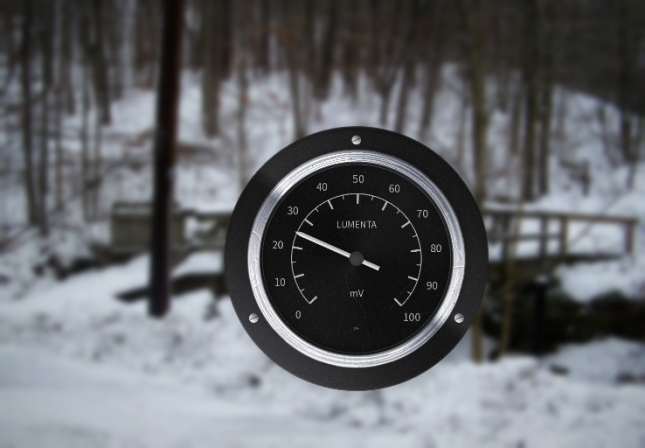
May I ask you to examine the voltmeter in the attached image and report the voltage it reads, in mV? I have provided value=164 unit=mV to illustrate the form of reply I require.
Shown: value=25 unit=mV
